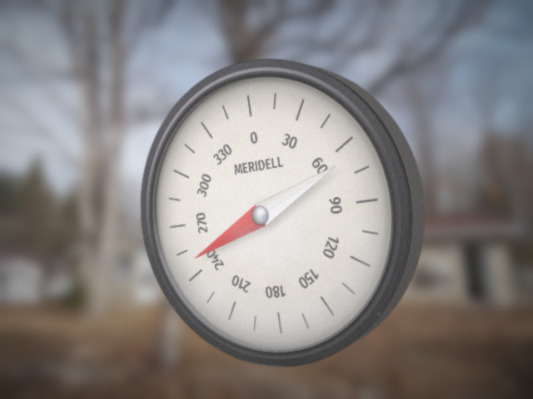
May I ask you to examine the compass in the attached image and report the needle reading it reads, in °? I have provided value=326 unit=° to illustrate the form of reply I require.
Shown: value=247.5 unit=°
